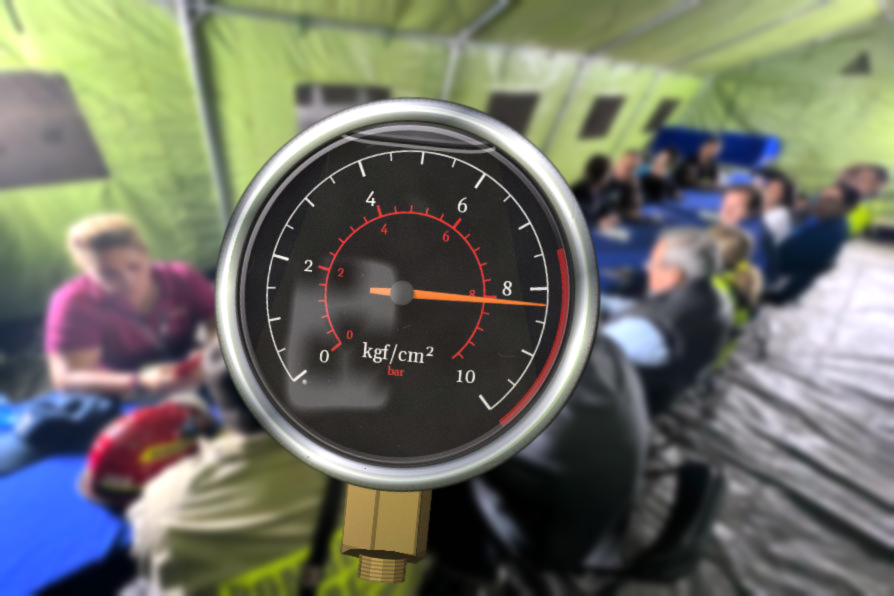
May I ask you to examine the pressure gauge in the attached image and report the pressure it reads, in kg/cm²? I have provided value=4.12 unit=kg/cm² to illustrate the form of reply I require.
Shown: value=8.25 unit=kg/cm²
